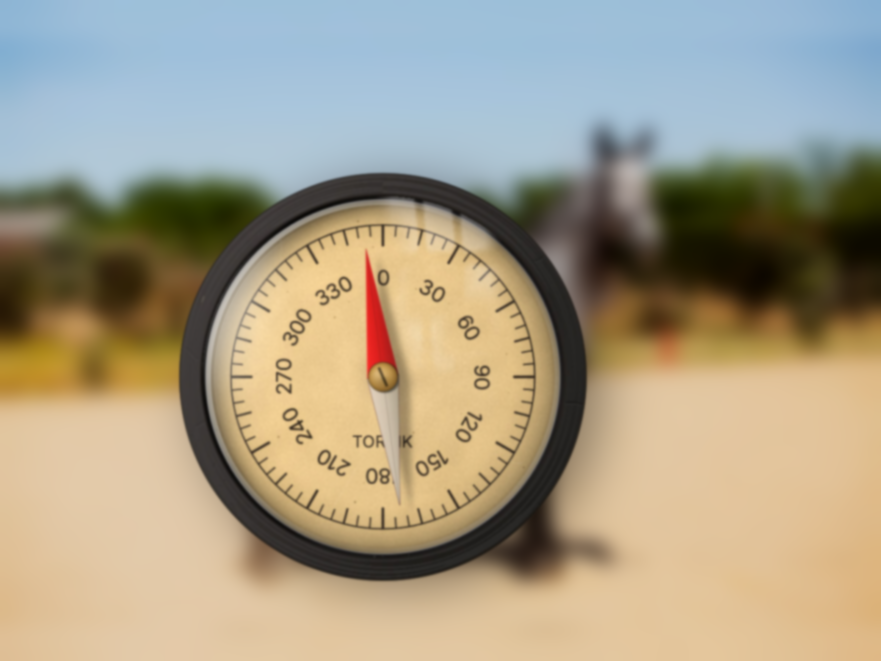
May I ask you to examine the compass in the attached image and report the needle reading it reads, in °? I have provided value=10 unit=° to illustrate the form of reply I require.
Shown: value=352.5 unit=°
